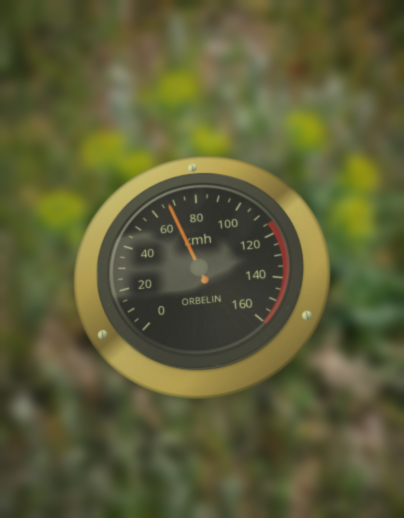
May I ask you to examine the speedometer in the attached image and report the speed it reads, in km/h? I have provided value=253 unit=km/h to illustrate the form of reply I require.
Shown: value=67.5 unit=km/h
